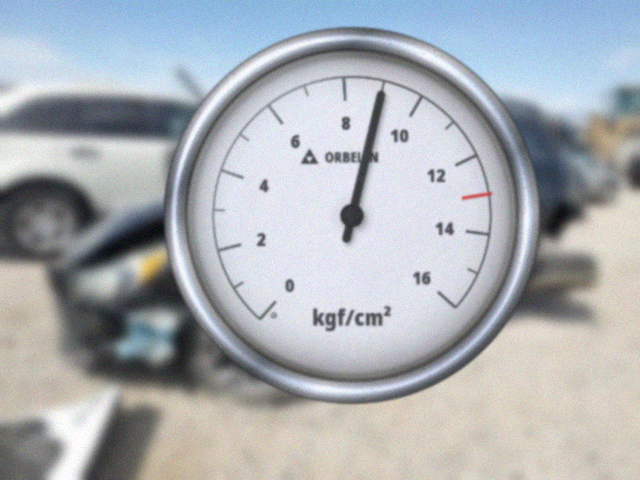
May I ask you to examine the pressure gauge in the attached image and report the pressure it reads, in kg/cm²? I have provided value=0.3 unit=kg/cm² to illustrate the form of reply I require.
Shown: value=9 unit=kg/cm²
